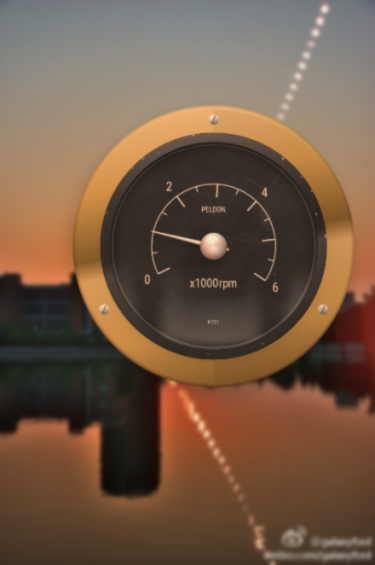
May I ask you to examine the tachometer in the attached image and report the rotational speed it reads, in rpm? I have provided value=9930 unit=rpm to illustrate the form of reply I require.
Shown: value=1000 unit=rpm
